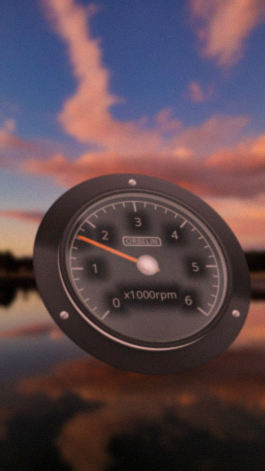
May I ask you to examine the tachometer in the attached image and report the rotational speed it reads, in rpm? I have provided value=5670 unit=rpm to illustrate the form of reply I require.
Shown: value=1600 unit=rpm
